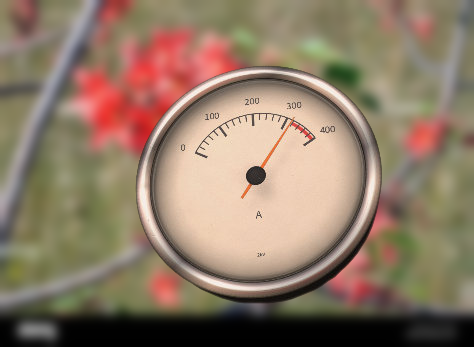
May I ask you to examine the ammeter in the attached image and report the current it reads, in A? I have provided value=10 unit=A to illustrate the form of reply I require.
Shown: value=320 unit=A
